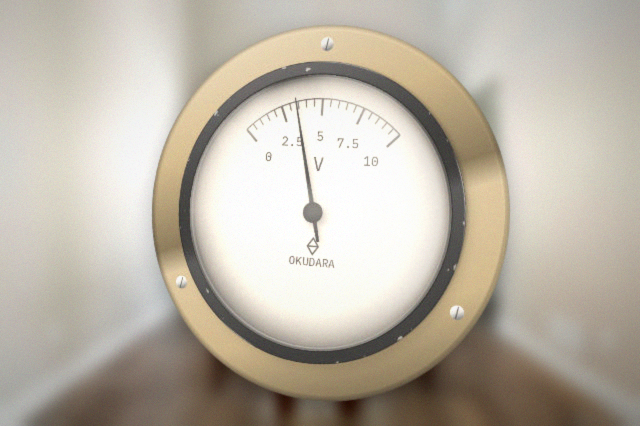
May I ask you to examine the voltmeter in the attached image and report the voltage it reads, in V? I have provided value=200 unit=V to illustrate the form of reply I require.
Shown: value=3.5 unit=V
